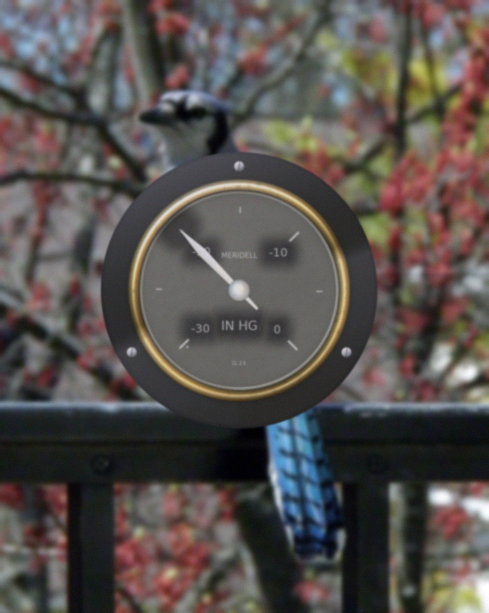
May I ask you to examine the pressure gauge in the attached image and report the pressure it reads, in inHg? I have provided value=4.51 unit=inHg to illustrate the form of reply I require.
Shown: value=-20 unit=inHg
